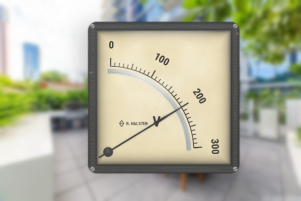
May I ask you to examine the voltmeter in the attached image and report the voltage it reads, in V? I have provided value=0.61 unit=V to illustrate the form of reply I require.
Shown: value=200 unit=V
